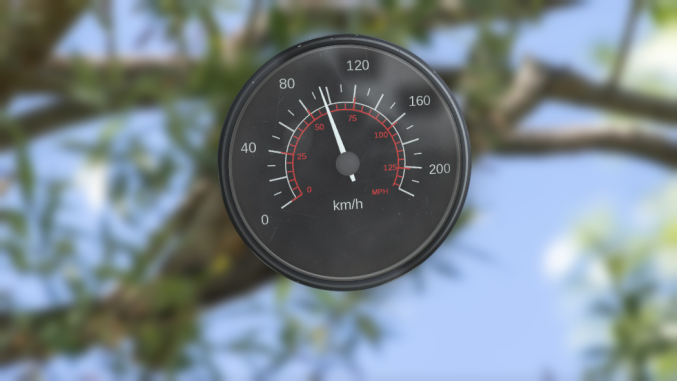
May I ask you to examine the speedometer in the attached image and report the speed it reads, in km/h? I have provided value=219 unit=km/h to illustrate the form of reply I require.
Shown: value=95 unit=km/h
